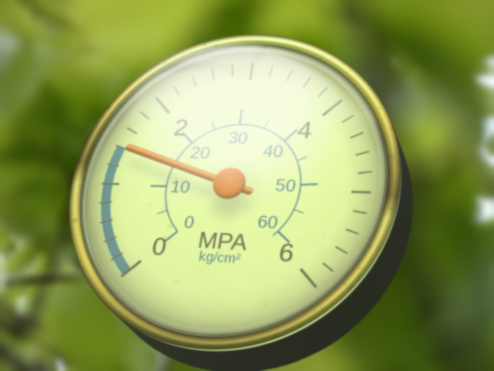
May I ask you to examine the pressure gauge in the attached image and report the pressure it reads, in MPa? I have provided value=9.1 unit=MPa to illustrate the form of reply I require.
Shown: value=1.4 unit=MPa
